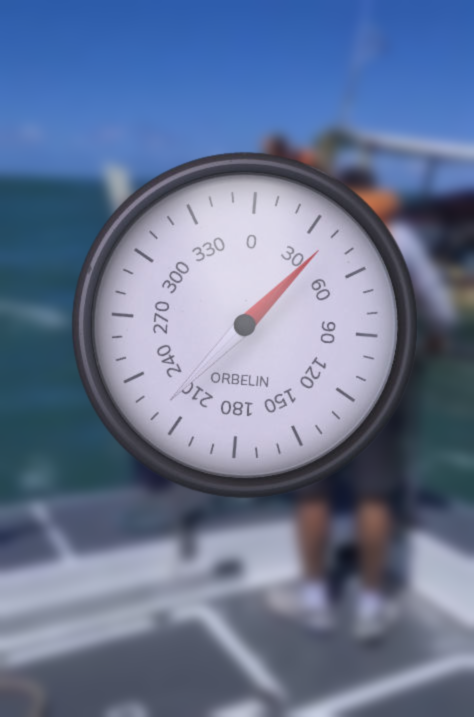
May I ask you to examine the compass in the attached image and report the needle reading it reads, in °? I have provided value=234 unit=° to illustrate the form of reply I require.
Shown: value=40 unit=°
